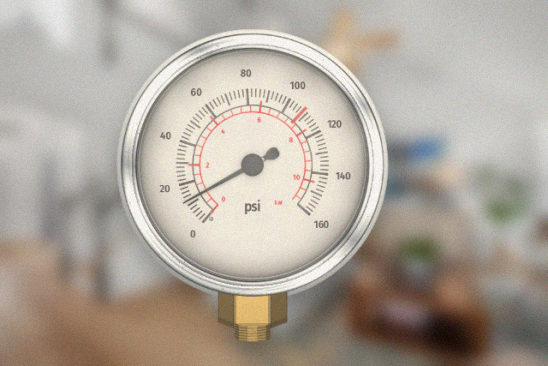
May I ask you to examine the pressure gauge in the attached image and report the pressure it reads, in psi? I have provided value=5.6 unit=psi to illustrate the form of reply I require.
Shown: value=12 unit=psi
